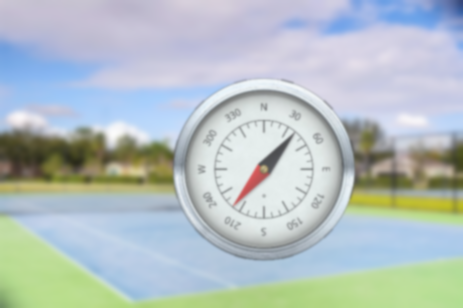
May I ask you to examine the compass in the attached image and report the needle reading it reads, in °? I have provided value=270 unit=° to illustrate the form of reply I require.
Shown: value=220 unit=°
